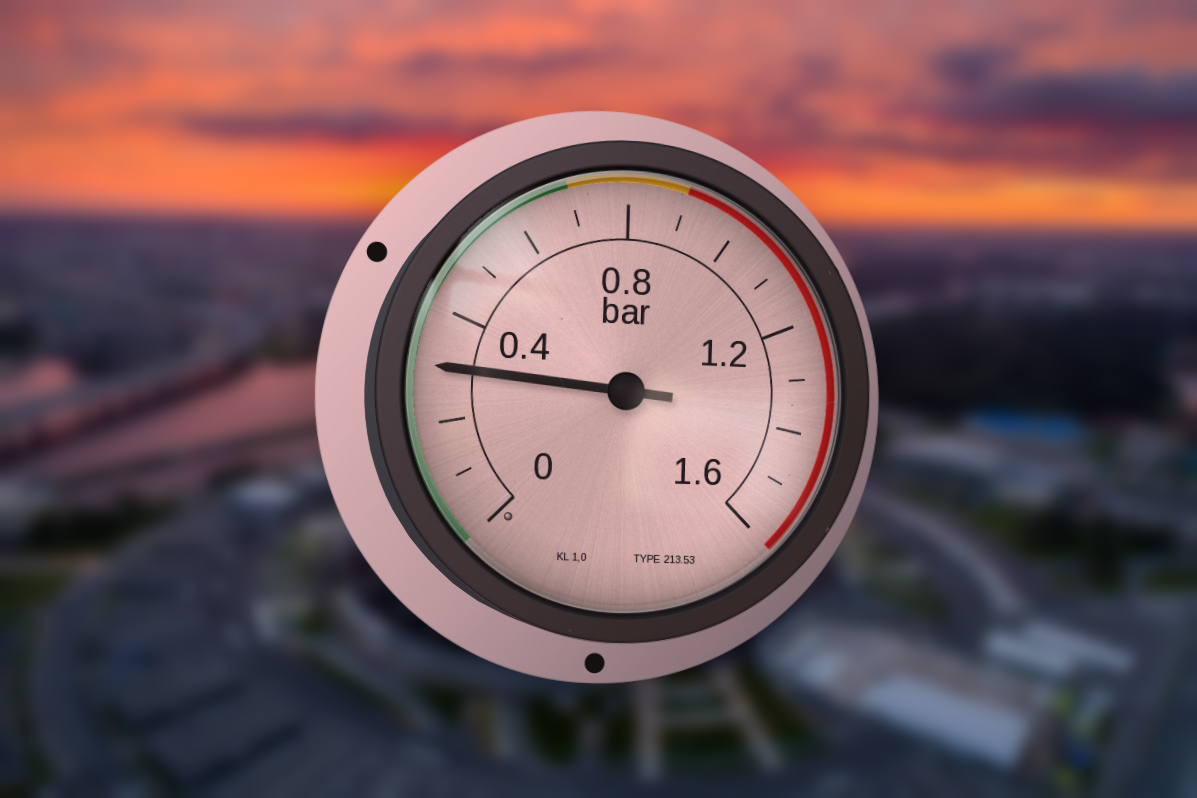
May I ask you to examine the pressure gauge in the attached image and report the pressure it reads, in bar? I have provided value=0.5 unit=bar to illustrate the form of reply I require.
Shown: value=0.3 unit=bar
